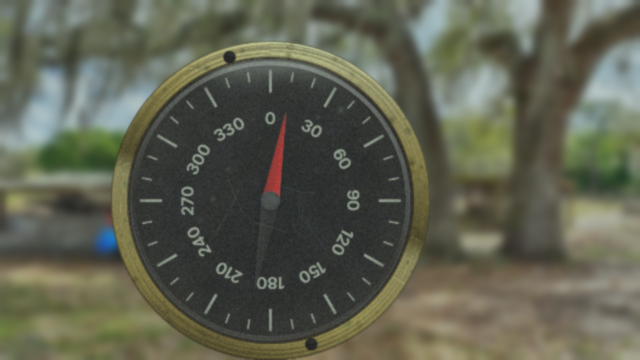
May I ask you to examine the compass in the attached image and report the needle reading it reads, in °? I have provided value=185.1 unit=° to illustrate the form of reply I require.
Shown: value=10 unit=°
